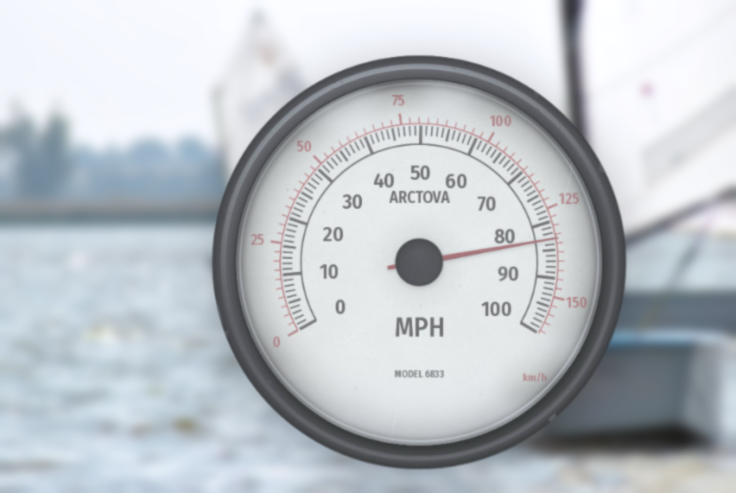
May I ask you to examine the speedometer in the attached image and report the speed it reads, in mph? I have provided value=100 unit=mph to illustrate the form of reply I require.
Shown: value=83 unit=mph
